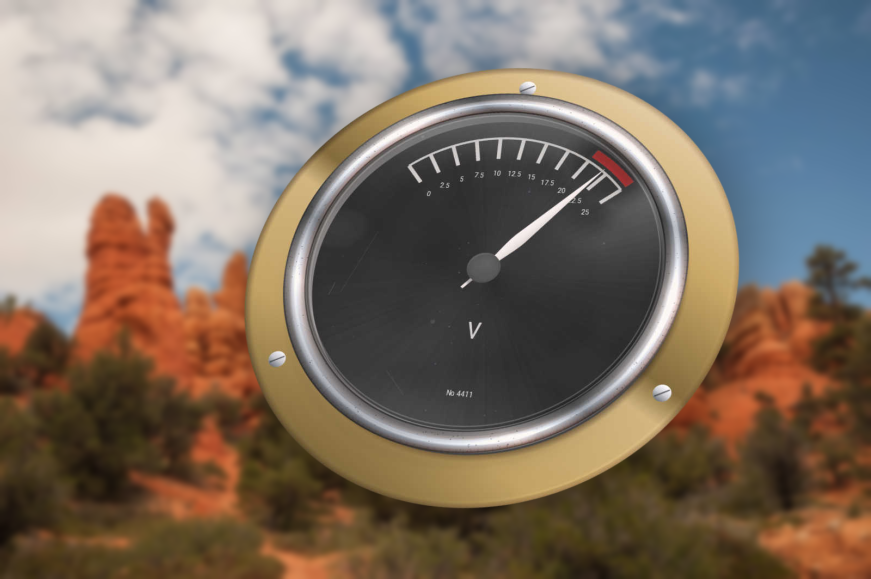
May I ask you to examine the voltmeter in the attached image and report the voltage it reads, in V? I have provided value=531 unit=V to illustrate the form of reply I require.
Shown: value=22.5 unit=V
